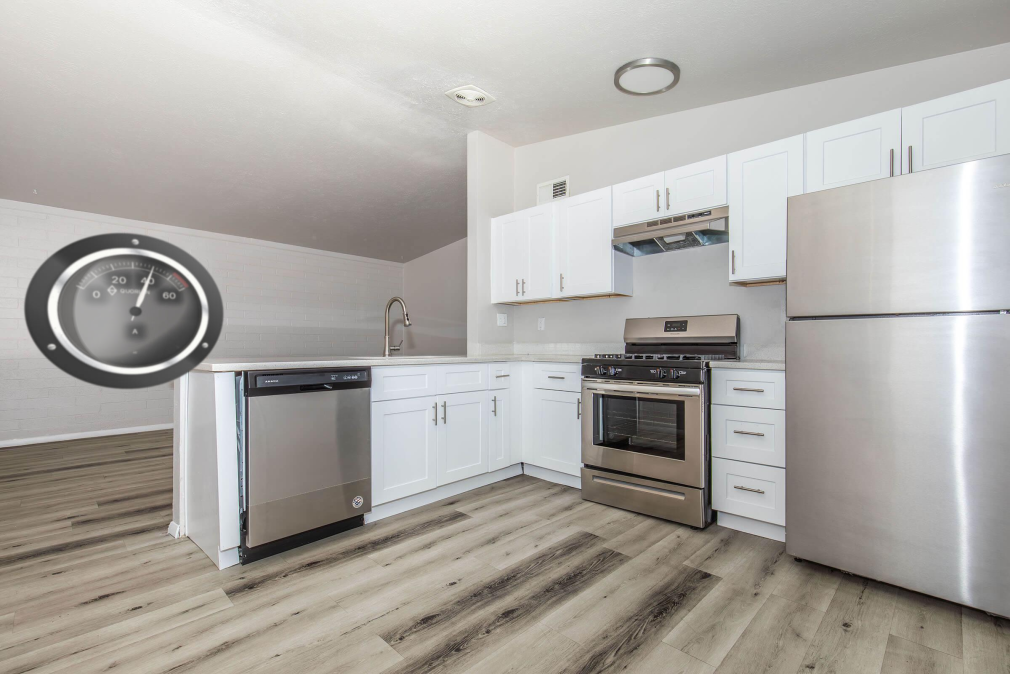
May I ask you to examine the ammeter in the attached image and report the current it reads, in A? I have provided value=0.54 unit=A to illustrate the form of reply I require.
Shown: value=40 unit=A
